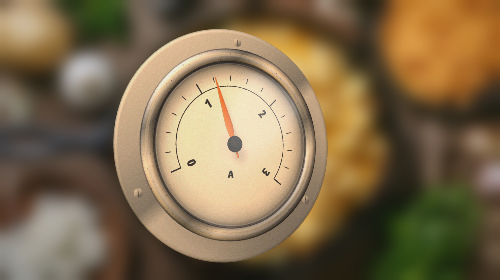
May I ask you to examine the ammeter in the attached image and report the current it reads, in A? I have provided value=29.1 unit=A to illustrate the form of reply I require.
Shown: value=1.2 unit=A
